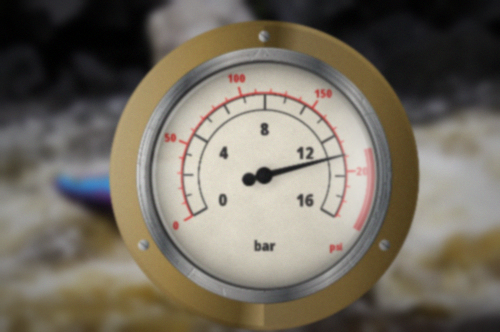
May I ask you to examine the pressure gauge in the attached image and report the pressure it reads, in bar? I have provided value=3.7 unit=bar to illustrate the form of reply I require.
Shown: value=13 unit=bar
